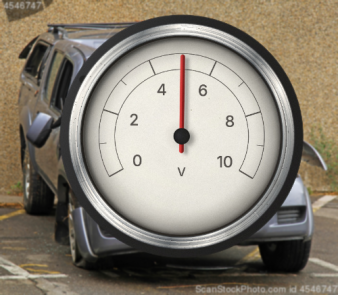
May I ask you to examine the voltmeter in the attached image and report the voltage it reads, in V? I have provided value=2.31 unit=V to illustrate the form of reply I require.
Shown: value=5 unit=V
